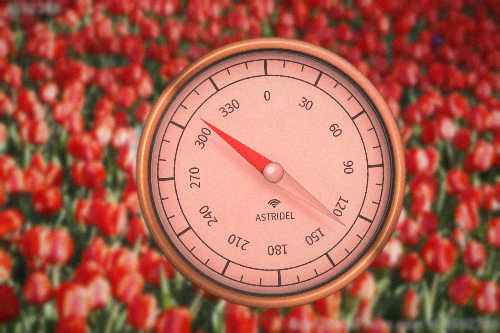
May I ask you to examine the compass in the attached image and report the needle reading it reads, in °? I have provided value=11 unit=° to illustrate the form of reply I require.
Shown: value=310 unit=°
